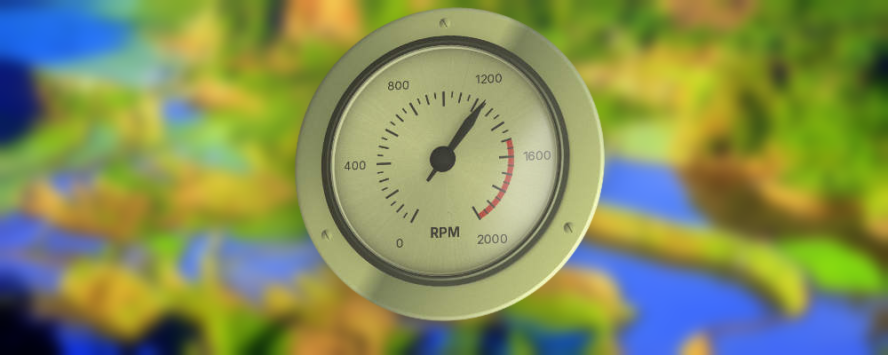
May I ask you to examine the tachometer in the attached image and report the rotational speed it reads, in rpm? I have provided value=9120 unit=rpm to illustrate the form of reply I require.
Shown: value=1250 unit=rpm
